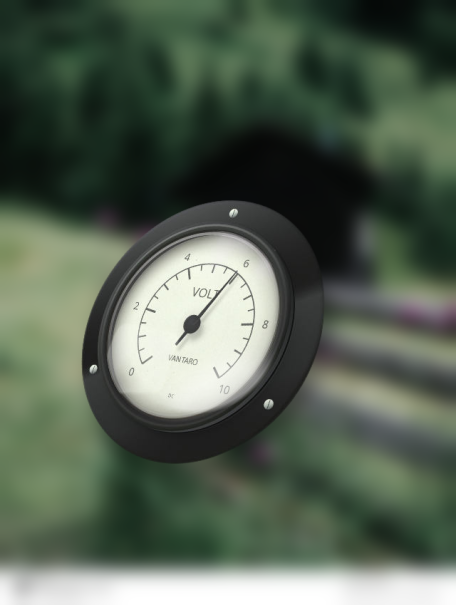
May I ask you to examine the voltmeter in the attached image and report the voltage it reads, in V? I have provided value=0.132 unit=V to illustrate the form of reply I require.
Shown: value=6 unit=V
